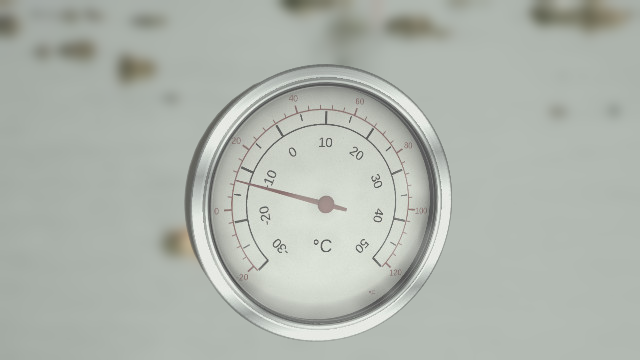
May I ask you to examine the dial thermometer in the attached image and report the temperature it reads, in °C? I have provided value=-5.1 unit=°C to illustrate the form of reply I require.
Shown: value=-12.5 unit=°C
